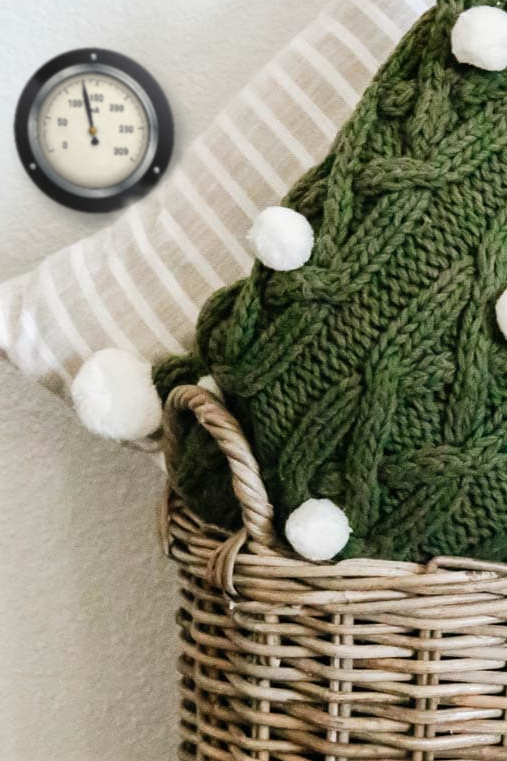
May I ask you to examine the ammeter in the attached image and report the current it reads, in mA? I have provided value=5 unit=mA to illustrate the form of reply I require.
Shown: value=130 unit=mA
